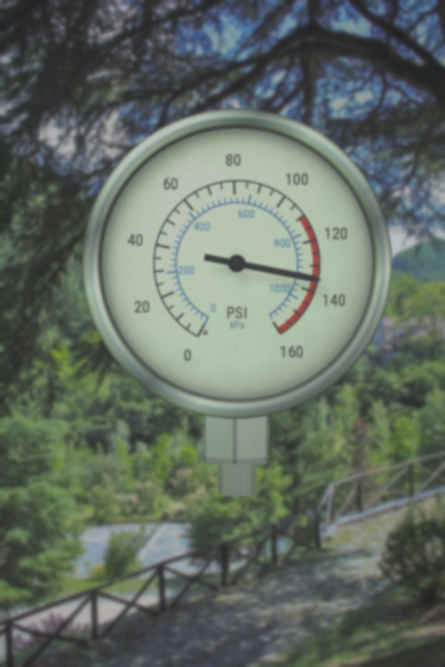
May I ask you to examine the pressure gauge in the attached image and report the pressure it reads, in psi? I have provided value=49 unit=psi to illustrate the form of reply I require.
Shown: value=135 unit=psi
